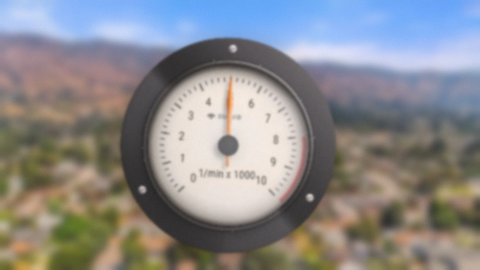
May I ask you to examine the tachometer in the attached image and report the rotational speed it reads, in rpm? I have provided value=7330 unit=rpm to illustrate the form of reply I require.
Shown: value=5000 unit=rpm
